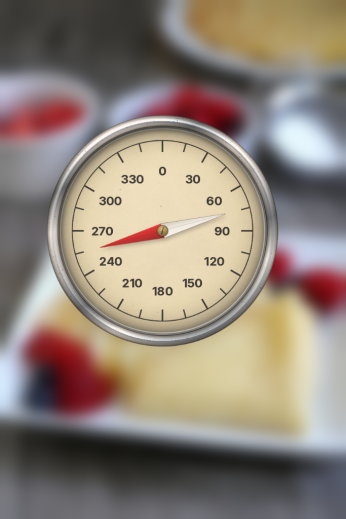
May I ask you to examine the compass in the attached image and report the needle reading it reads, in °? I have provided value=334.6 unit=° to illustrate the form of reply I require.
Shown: value=255 unit=°
